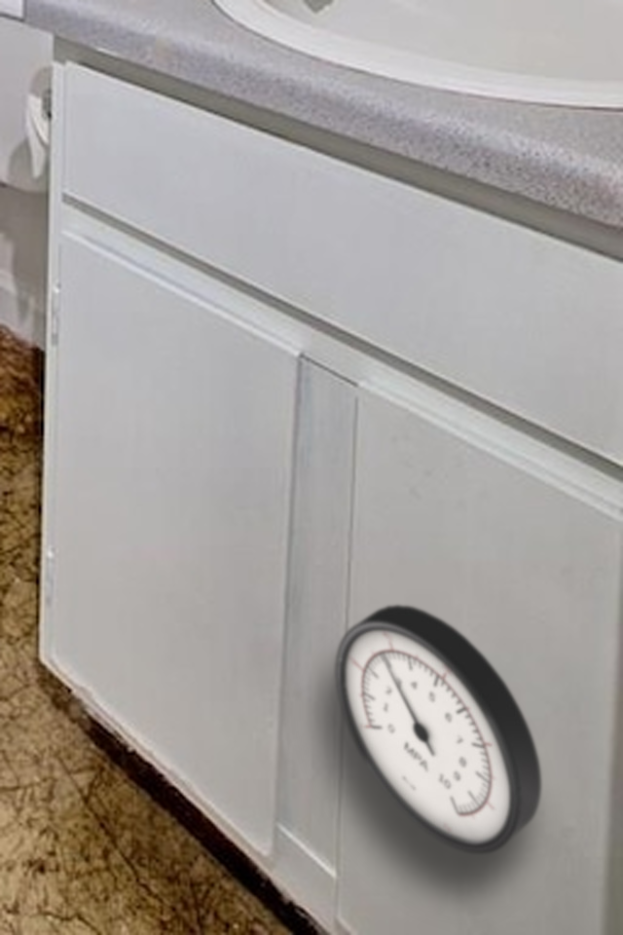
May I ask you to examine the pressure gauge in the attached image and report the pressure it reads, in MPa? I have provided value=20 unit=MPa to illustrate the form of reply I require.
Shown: value=3 unit=MPa
